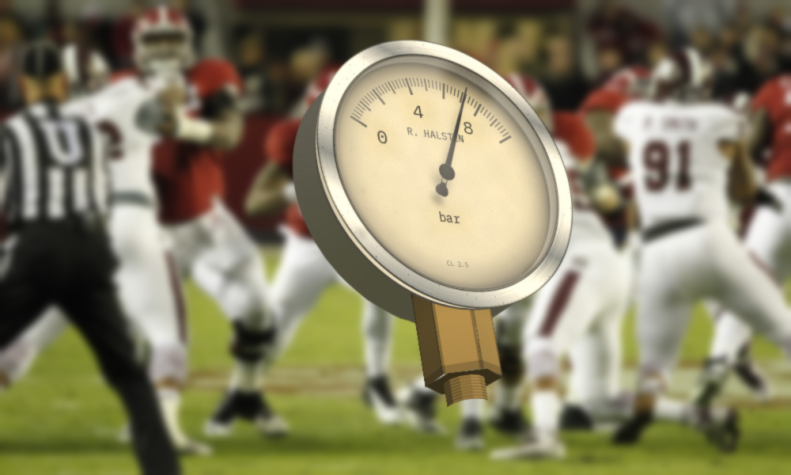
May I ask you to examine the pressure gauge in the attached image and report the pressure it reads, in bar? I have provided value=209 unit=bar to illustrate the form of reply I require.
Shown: value=7 unit=bar
